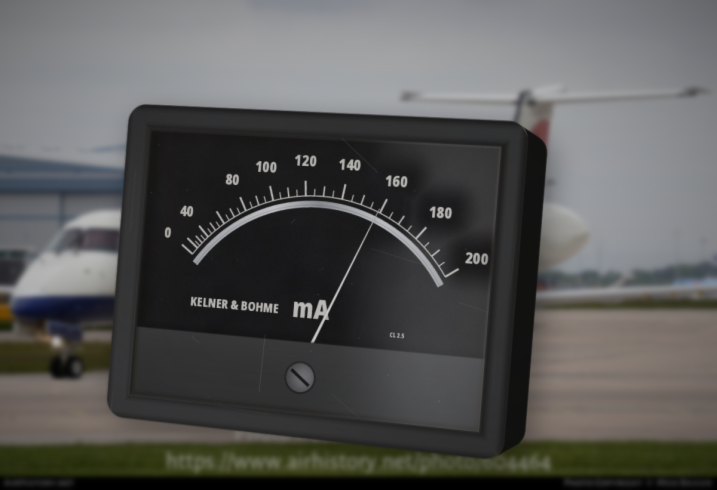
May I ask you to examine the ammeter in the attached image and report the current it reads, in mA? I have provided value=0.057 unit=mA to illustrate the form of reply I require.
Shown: value=160 unit=mA
